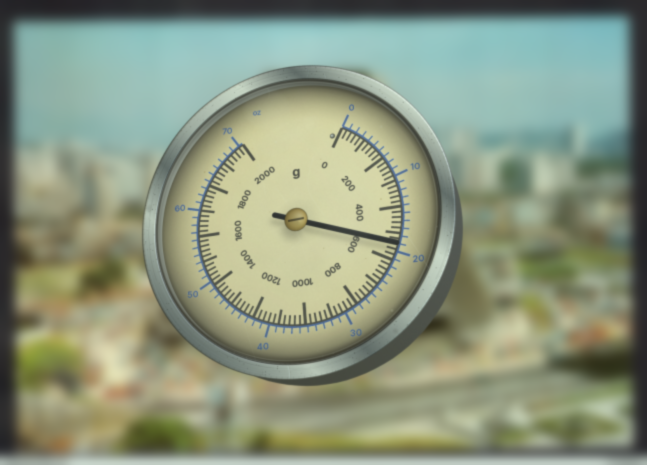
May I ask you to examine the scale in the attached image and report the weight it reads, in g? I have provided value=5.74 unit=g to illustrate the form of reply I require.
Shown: value=540 unit=g
